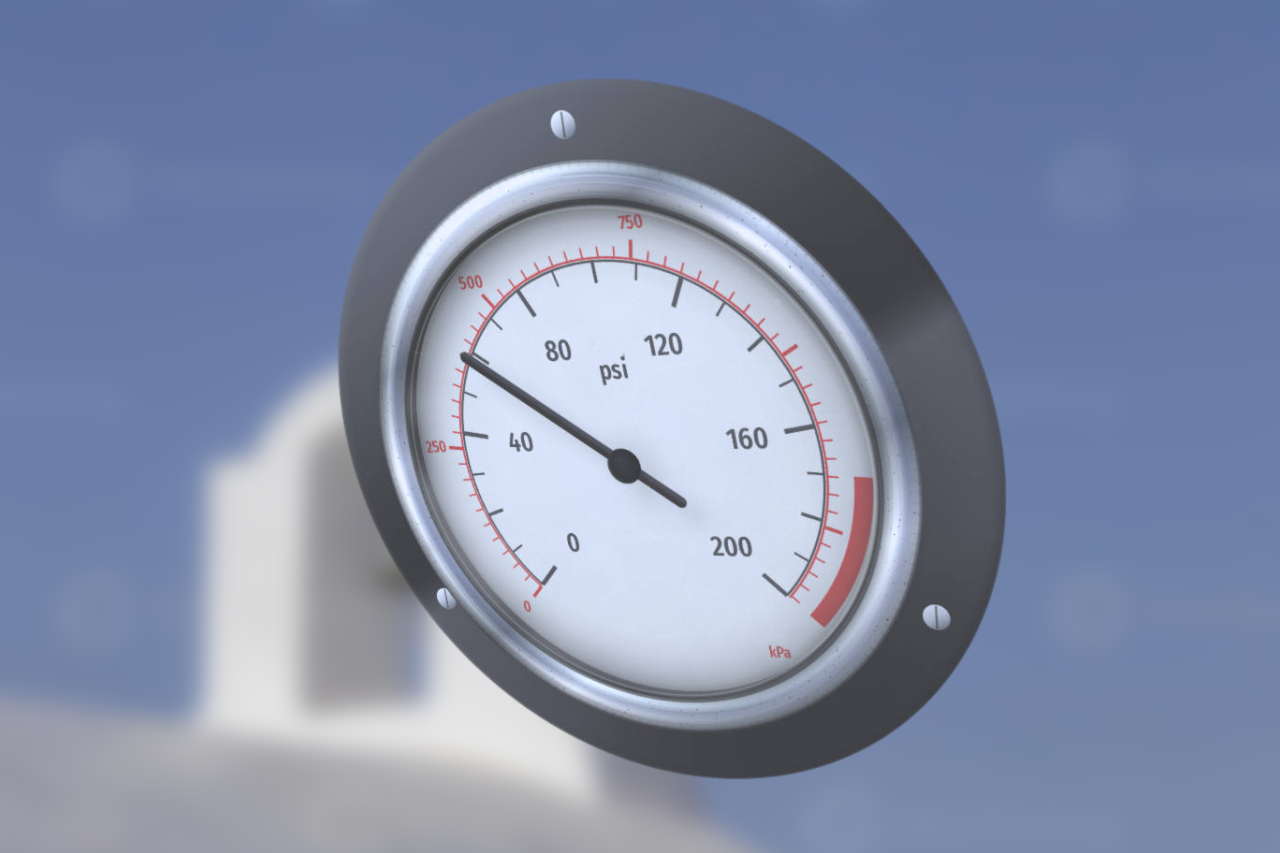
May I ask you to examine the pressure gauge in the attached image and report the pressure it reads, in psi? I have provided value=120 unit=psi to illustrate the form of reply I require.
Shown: value=60 unit=psi
